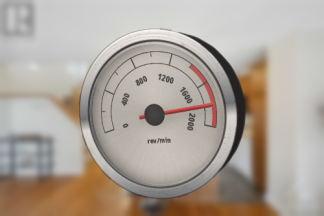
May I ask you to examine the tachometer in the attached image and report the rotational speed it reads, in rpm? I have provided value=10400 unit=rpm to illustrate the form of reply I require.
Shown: value=1800 unit=rpm
